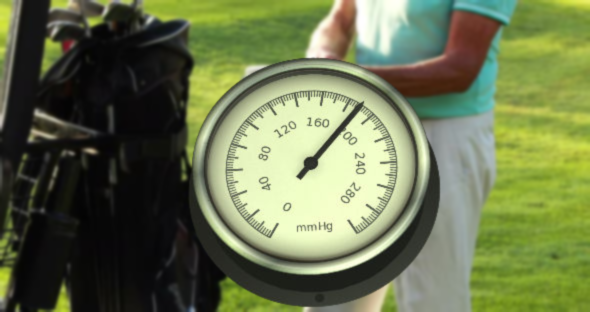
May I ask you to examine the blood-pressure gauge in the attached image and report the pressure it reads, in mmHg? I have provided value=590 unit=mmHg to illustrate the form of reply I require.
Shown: value=190 unit=mmHg
